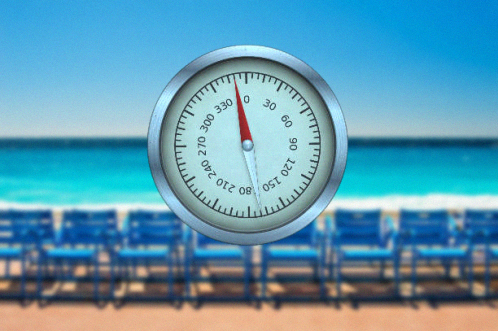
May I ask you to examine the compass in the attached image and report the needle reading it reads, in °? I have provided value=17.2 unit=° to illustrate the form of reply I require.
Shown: value=350 unit=°
